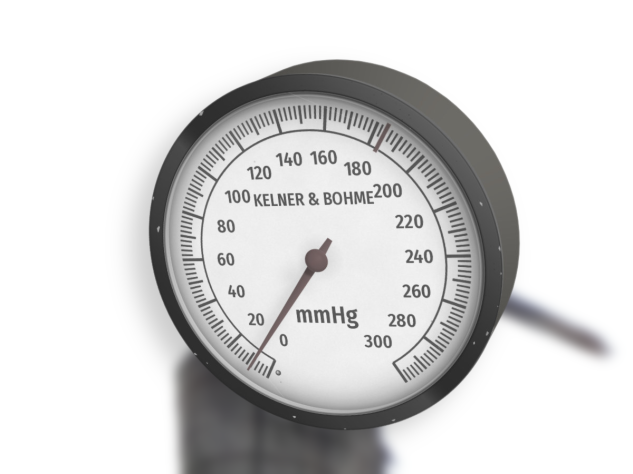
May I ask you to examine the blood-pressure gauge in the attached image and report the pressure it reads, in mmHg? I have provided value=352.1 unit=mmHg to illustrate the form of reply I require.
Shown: value=8 unit=mmHg
